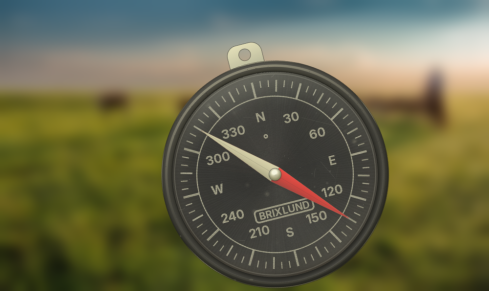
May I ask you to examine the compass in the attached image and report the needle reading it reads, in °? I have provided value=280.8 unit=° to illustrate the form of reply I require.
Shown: value=135 unit=°
